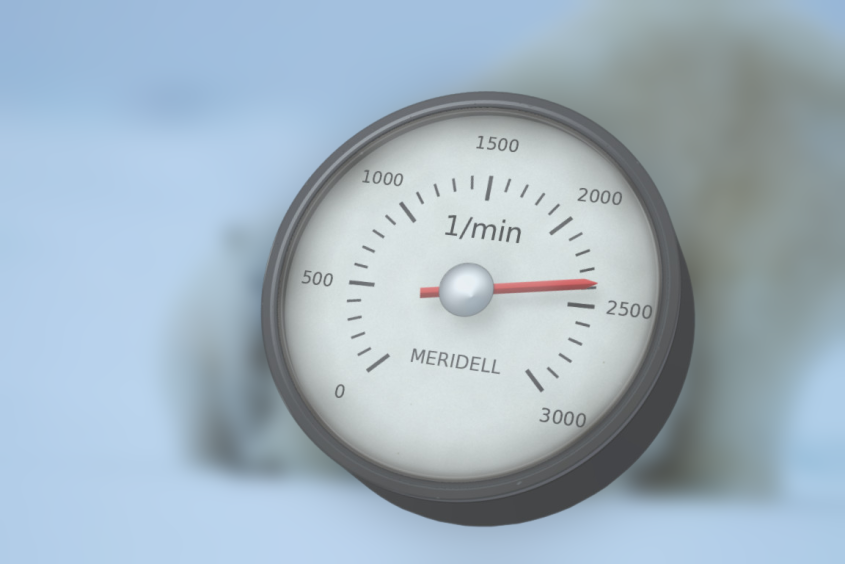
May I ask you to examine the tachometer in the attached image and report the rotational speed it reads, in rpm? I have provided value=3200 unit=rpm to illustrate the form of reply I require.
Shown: value=2400 unit=rpm
